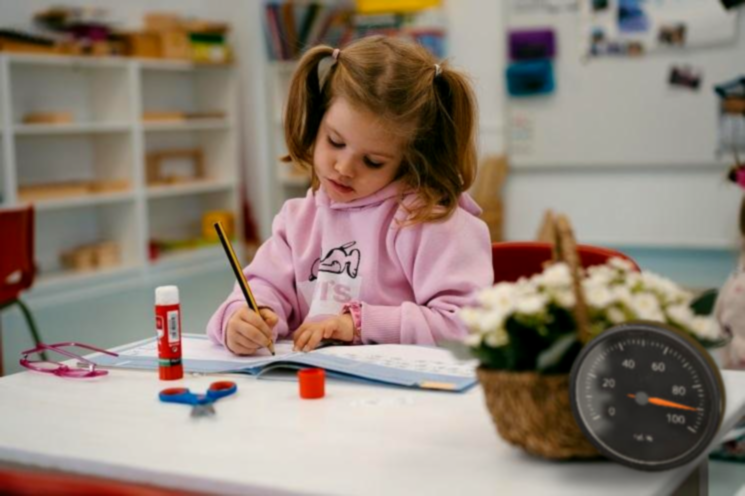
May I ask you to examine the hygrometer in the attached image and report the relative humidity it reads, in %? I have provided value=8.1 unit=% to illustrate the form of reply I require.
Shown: value=90 unit=%
